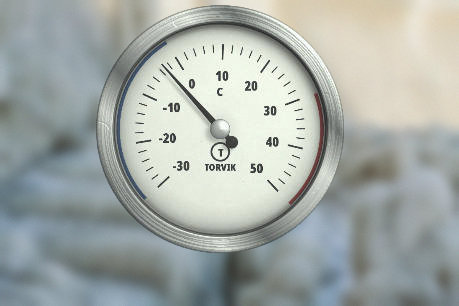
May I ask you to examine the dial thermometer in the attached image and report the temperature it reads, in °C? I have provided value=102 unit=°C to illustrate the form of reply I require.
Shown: value=-3 unit=°C
